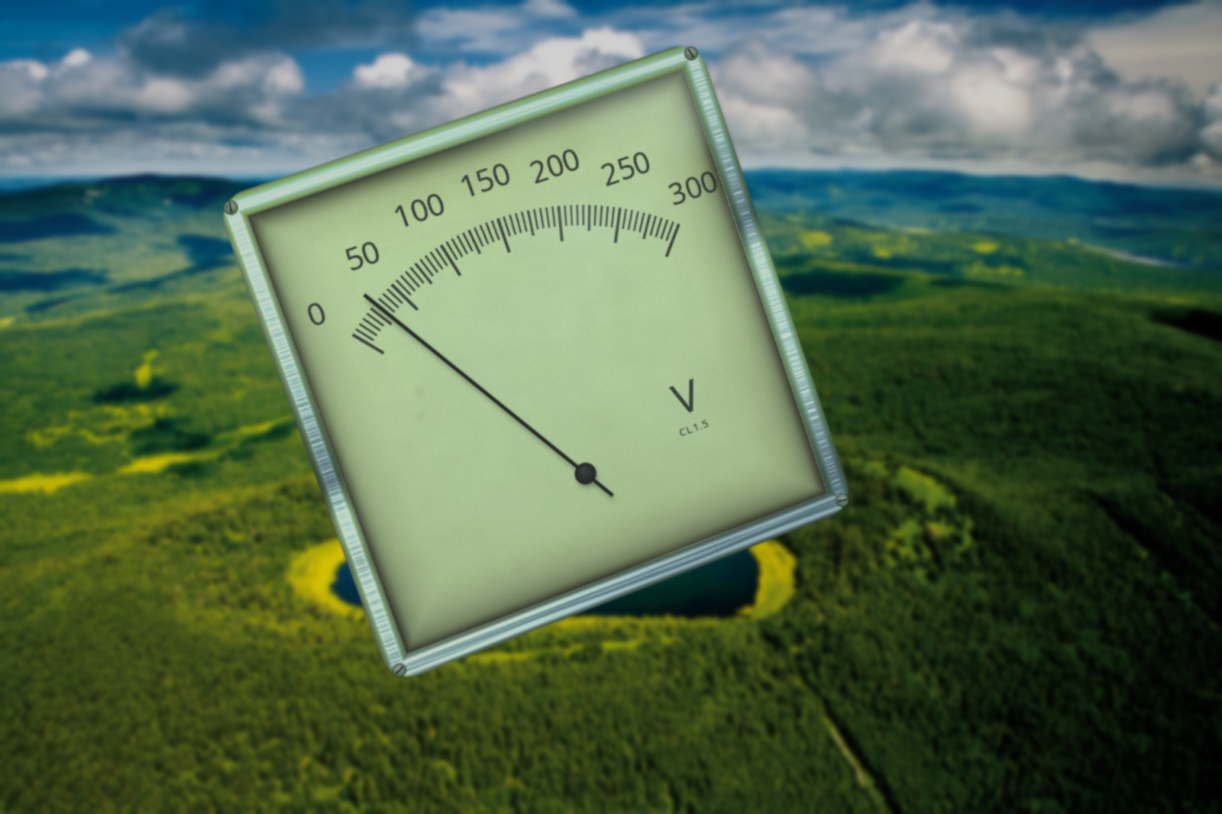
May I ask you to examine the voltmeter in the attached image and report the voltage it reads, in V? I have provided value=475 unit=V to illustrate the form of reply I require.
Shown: value=30 unit=V
